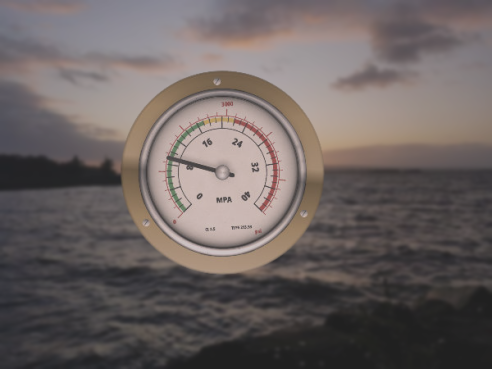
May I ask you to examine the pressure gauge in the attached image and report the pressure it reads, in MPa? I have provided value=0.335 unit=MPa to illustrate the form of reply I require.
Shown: value=9 unit=MPa
